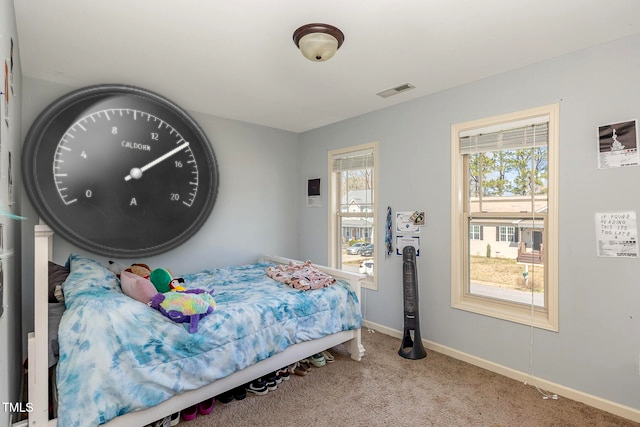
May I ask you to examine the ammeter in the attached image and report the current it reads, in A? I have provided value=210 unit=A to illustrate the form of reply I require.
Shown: value=14.5 unit=A
